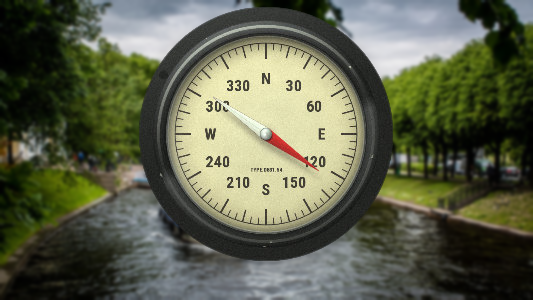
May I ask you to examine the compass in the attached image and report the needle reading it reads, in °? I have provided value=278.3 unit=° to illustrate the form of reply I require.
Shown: value=125 unit=°
